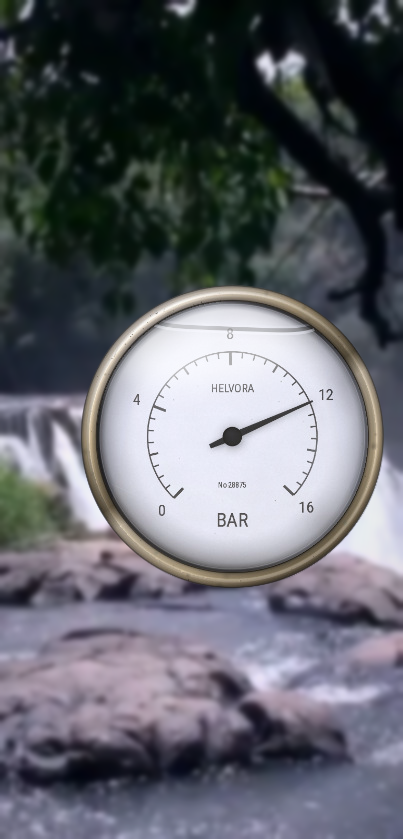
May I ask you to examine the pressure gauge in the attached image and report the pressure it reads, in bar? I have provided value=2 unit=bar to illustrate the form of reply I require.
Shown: value=12 unit=bar
